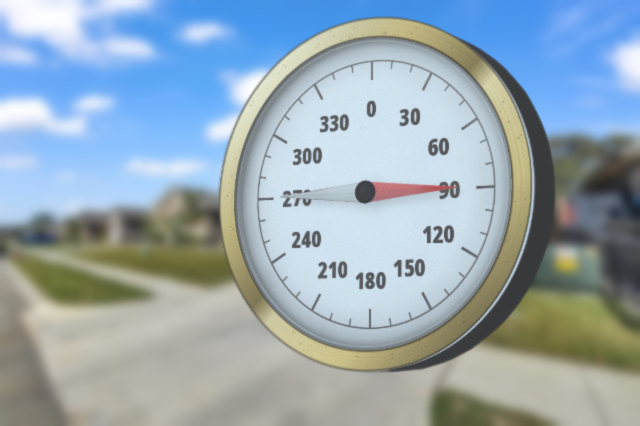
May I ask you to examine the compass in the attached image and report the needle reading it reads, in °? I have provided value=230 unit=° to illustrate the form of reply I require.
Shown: value=90 unit=°
